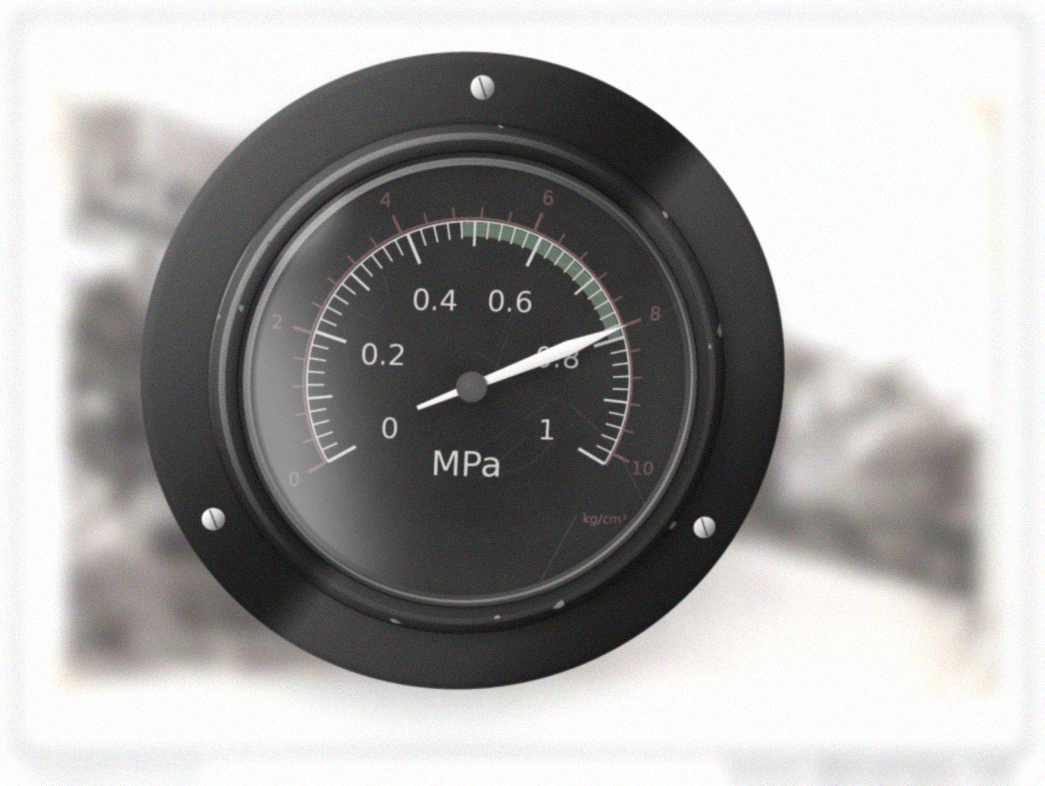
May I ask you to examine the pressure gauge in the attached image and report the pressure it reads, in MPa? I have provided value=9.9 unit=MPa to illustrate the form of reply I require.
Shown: value=0.78 unit=MPa
